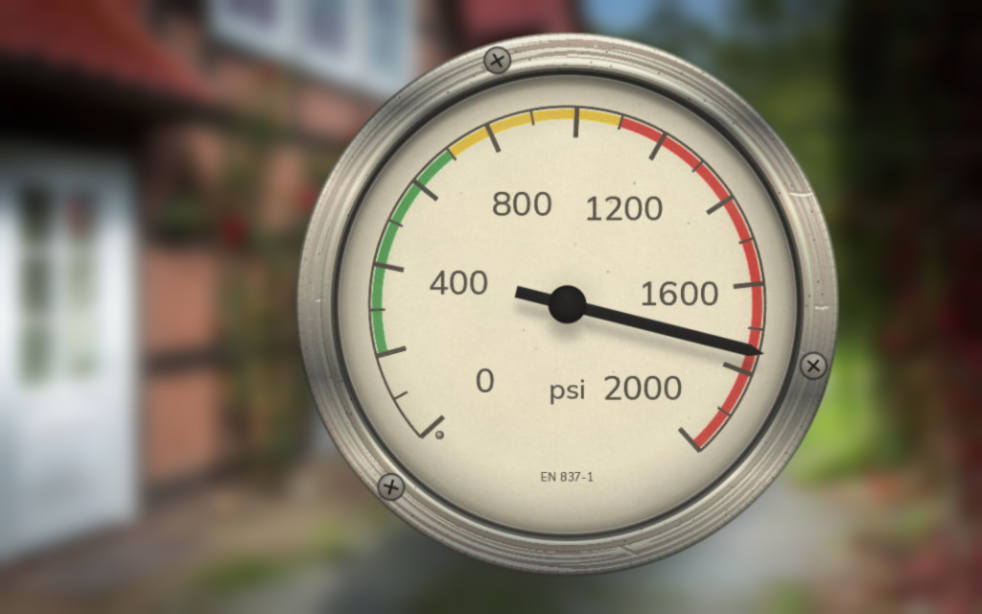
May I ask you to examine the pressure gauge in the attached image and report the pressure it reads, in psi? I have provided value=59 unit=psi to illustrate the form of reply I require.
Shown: value=1750 unit=psi
